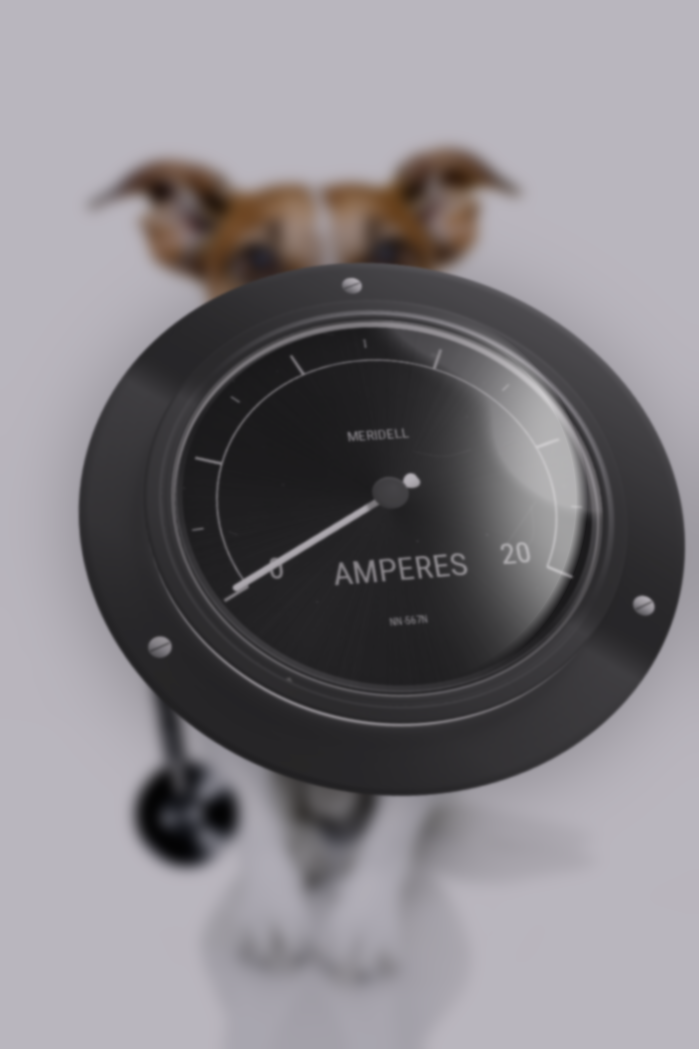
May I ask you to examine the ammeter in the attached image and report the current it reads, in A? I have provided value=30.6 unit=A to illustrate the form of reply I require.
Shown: value=0 unit=A
